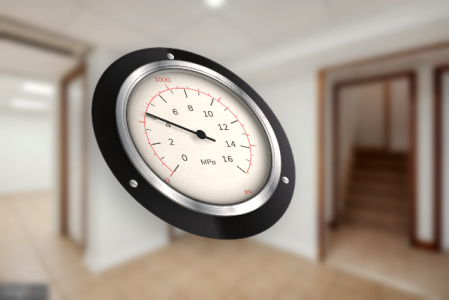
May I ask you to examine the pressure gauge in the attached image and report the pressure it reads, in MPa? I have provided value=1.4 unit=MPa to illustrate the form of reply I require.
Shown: value=4 unit=MPa
